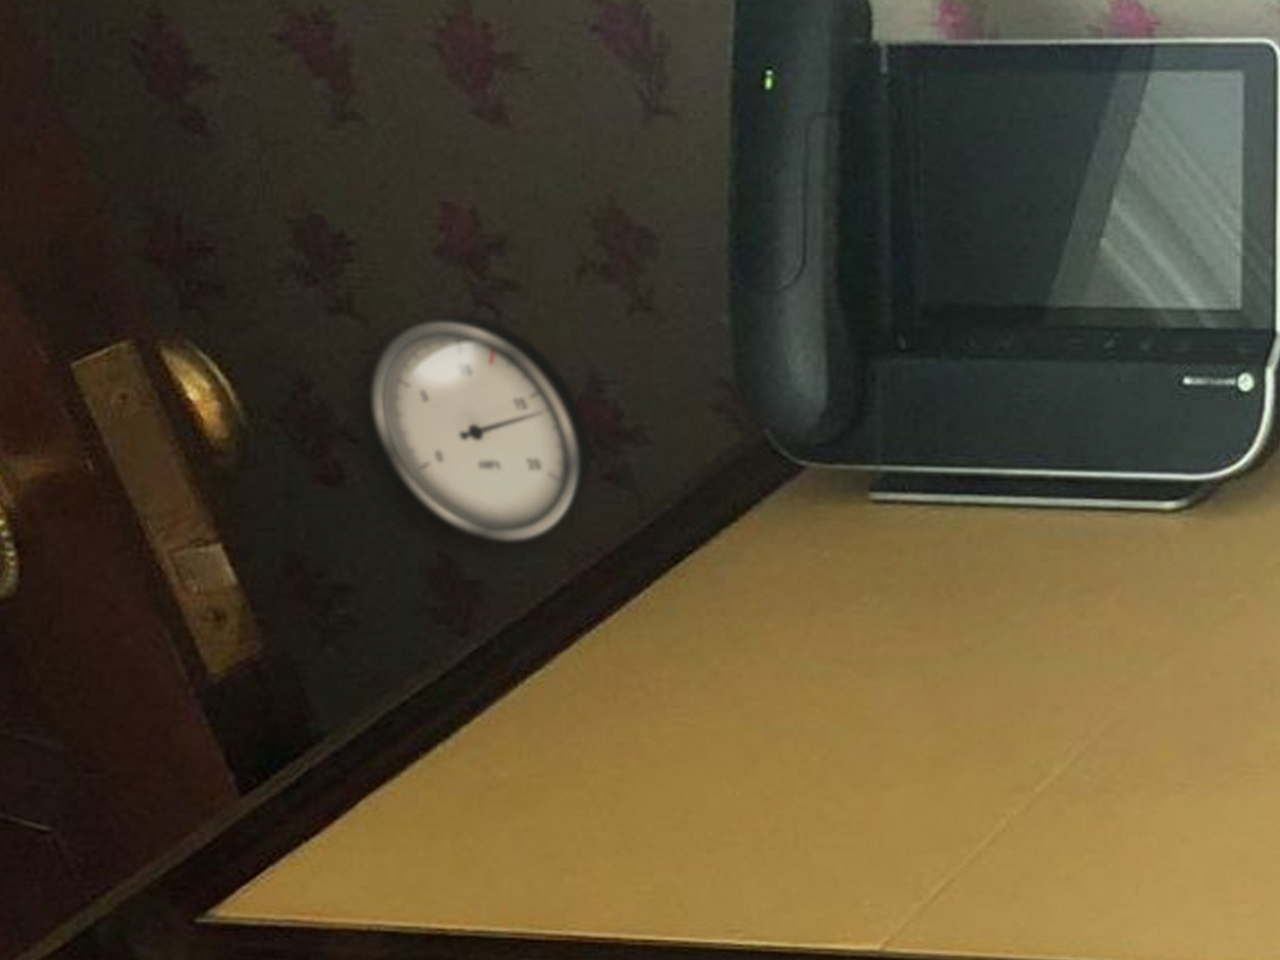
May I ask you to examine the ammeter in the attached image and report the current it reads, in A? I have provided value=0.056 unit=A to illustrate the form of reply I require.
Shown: value=16 unit=A
